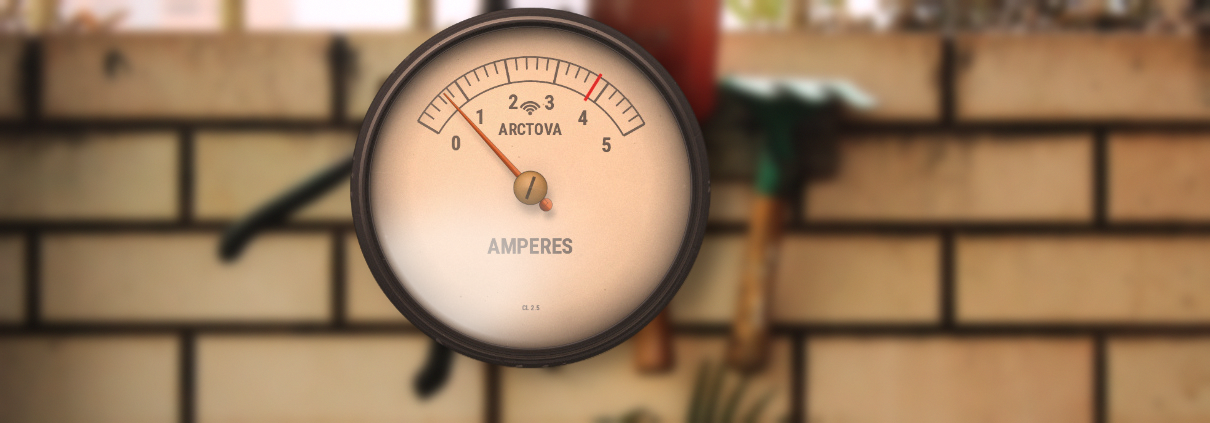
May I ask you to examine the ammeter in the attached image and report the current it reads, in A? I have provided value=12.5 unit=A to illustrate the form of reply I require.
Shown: value=0.7 unit=A
